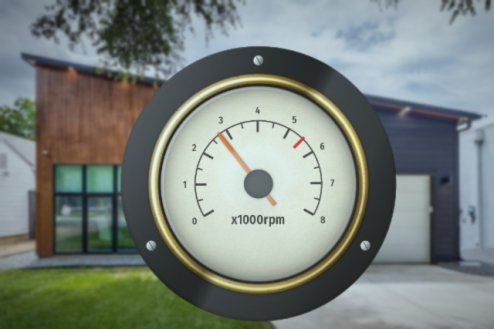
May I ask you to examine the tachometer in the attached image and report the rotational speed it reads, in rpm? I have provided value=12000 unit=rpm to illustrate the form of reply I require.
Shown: value=2750 unit=rpm
